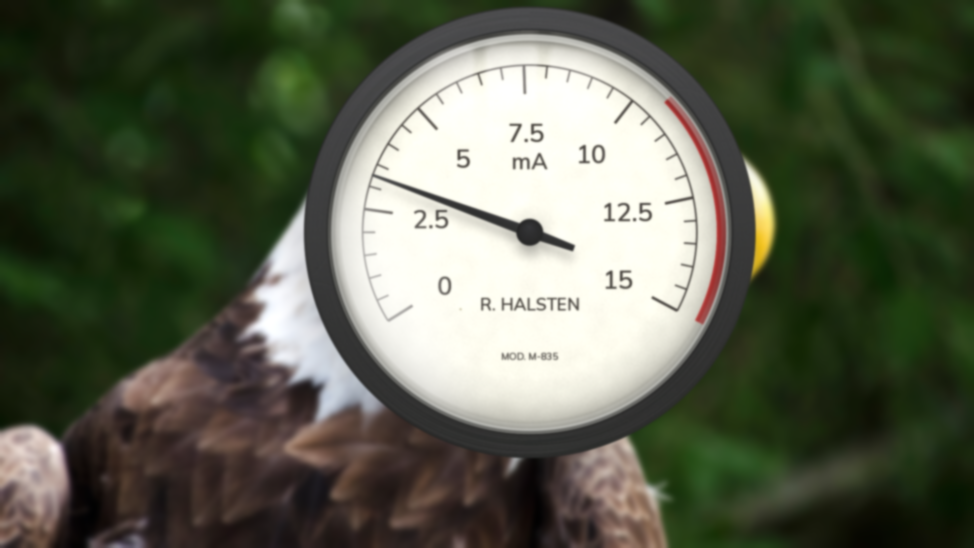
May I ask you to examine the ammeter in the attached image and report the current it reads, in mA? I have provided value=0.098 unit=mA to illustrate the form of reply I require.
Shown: value=3.25 unit=mA
